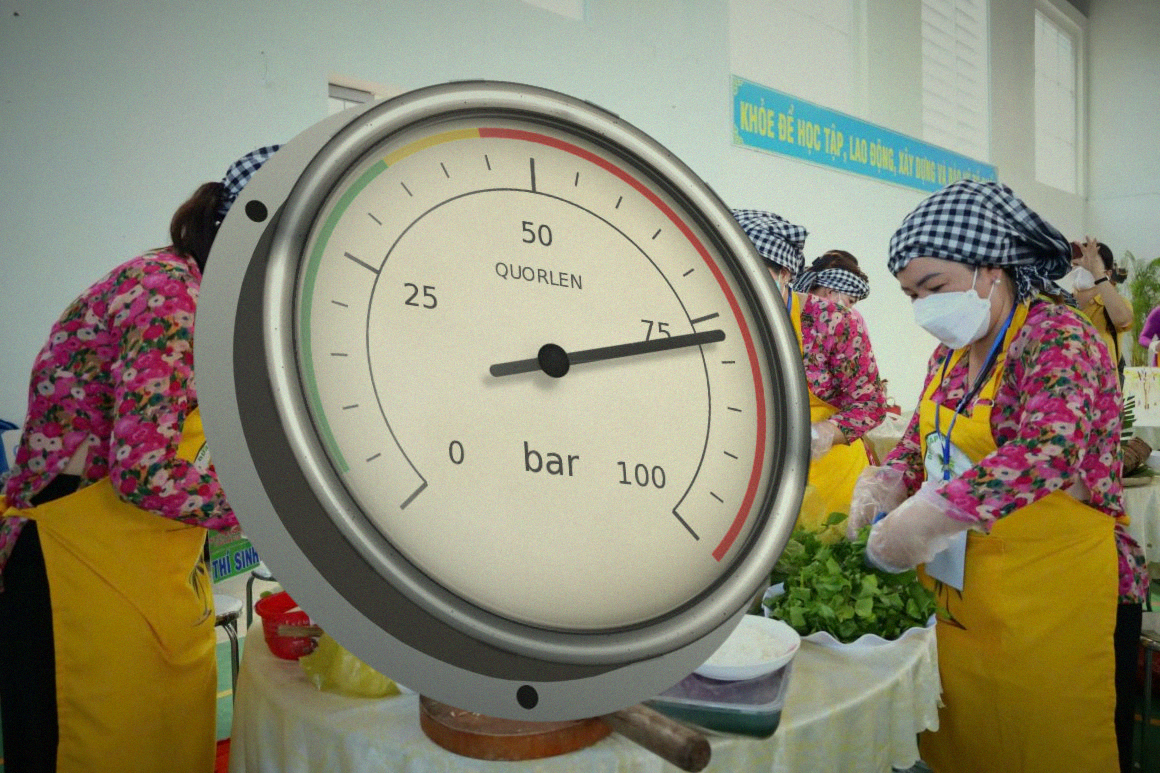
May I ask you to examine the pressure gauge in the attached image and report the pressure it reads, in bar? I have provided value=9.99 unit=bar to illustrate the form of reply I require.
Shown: value=77.5 unit=bar
